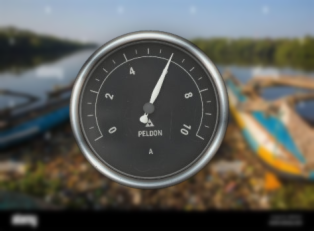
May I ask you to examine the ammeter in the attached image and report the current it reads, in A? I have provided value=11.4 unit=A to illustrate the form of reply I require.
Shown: value=6 unit=A
